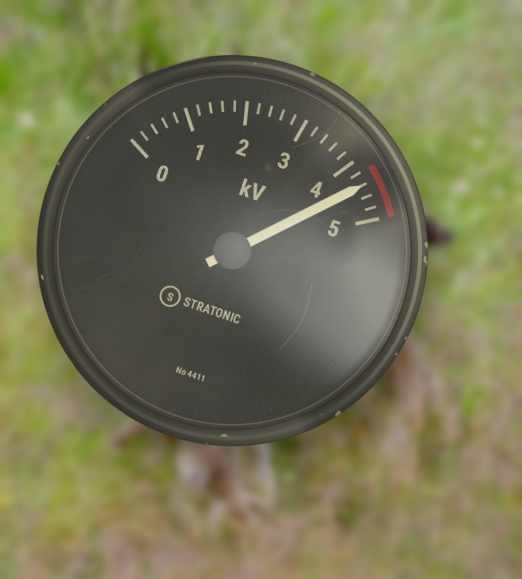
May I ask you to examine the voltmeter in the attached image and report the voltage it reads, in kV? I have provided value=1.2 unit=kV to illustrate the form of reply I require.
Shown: value=4.4 unit=kV
